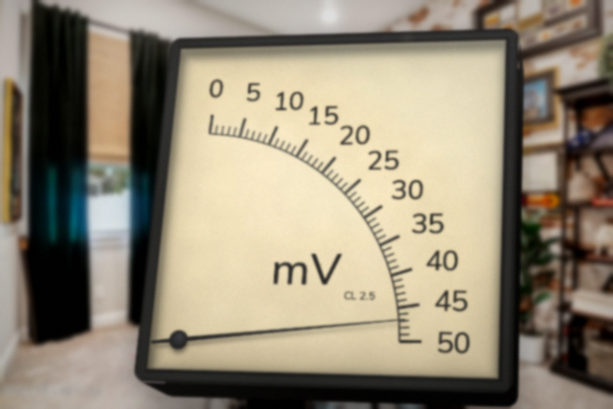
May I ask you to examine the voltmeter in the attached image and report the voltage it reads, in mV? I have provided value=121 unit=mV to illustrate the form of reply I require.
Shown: value=47 unit=mV
